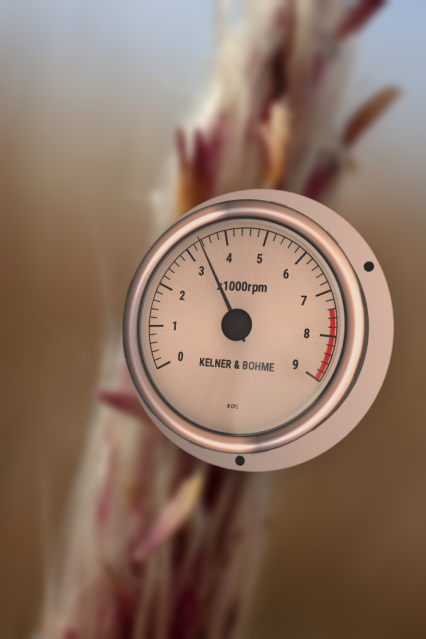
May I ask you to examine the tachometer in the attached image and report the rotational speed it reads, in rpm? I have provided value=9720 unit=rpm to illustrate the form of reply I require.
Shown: value=3400 unit=rpm
